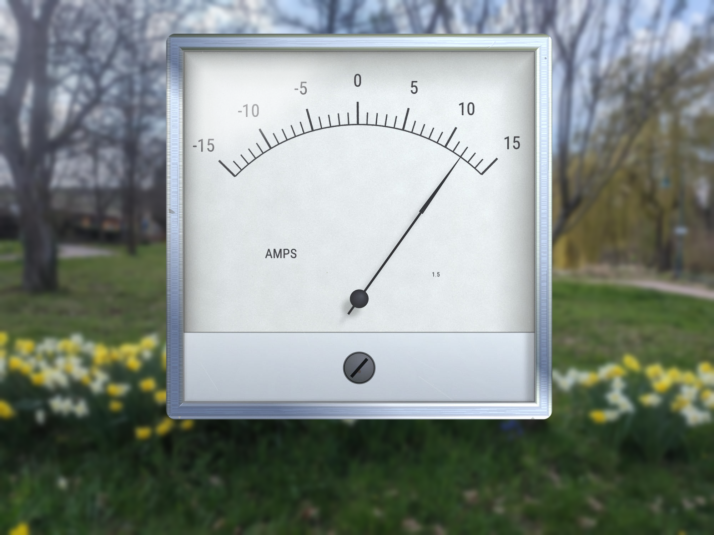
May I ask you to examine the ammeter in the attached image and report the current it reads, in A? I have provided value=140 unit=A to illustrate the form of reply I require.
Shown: value=12 unit=A
